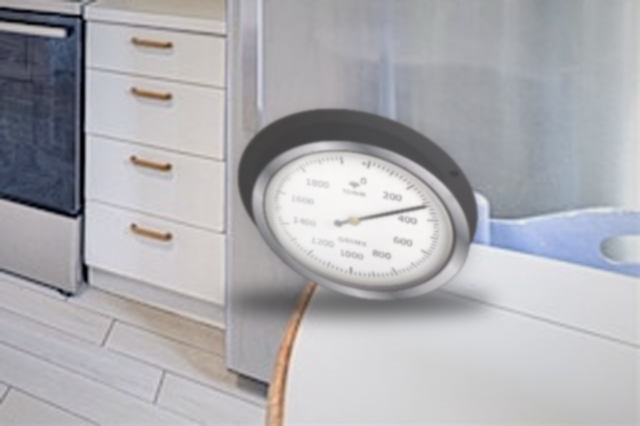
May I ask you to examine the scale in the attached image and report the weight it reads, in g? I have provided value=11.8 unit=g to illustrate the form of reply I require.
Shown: value=300 unit=g
